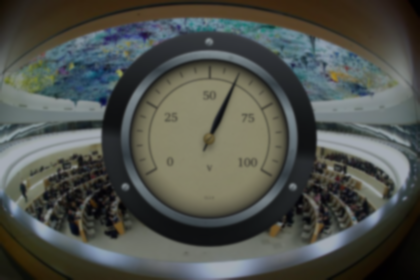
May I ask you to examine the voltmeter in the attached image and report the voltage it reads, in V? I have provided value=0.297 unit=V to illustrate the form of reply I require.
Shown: value=60 unit=V
